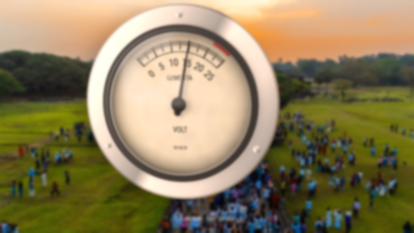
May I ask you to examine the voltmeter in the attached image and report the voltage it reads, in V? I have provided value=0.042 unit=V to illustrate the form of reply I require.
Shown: value=15 unit=V
